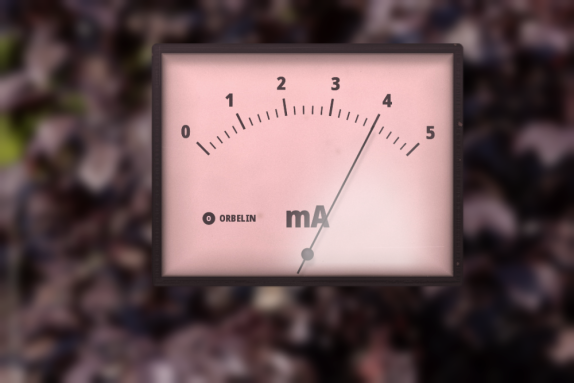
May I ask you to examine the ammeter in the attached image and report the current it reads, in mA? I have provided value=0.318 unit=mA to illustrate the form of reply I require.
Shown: value=4 unit=mA
